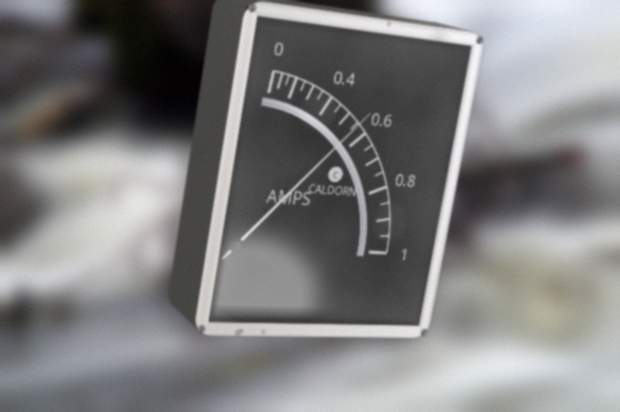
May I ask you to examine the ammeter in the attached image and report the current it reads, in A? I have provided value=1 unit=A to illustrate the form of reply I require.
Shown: value=0.55 unit=A
